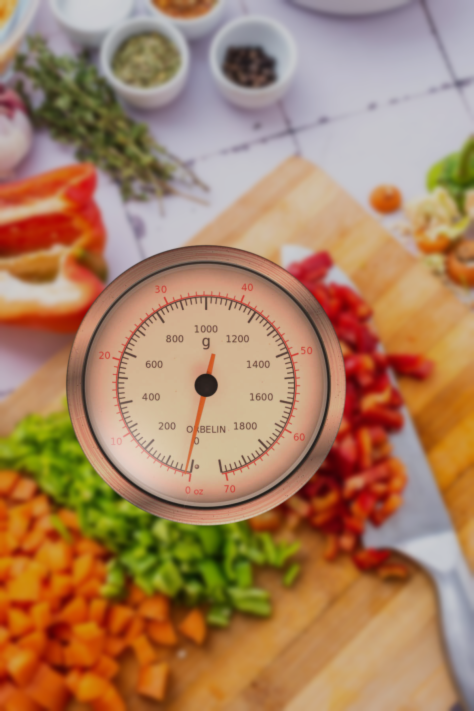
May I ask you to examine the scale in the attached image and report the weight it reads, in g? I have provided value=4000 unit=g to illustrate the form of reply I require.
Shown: value=20 unit=g
